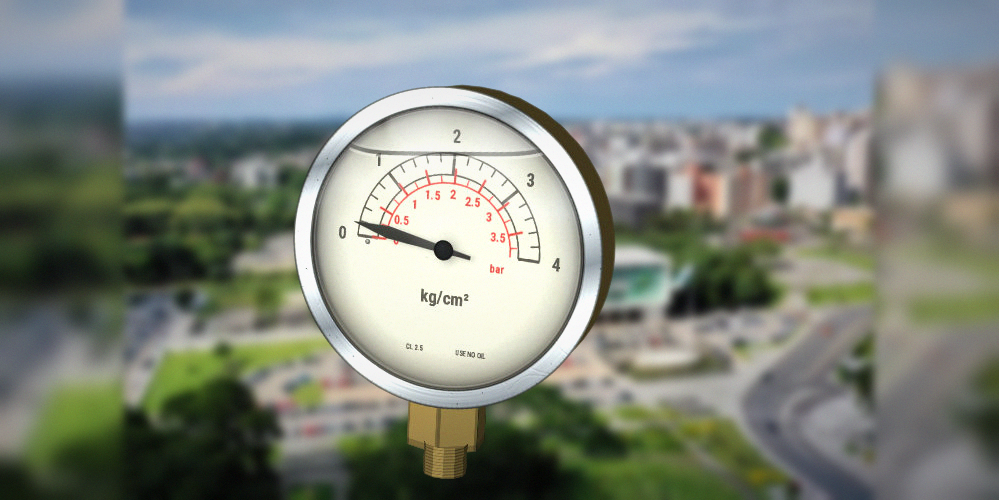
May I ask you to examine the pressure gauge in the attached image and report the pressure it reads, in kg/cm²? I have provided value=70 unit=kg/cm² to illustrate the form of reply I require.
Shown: value=0.2 unit=kg/cm²
